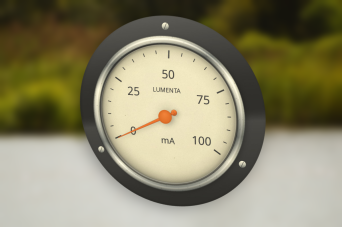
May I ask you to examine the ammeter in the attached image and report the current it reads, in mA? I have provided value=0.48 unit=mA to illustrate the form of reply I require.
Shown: value=0 unit=mA
